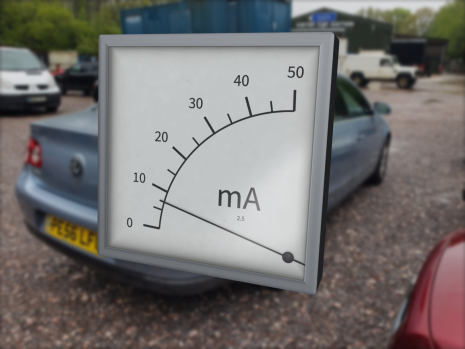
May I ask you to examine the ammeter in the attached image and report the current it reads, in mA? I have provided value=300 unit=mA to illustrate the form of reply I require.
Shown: value=7.5 unit=mA
